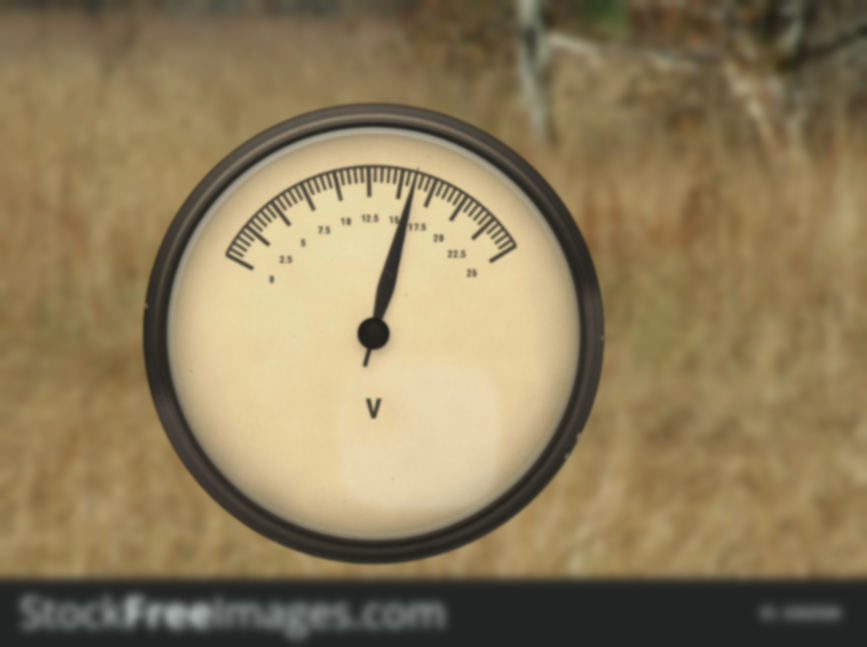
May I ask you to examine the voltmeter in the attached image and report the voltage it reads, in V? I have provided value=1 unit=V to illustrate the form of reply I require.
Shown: value=16 unit=V
